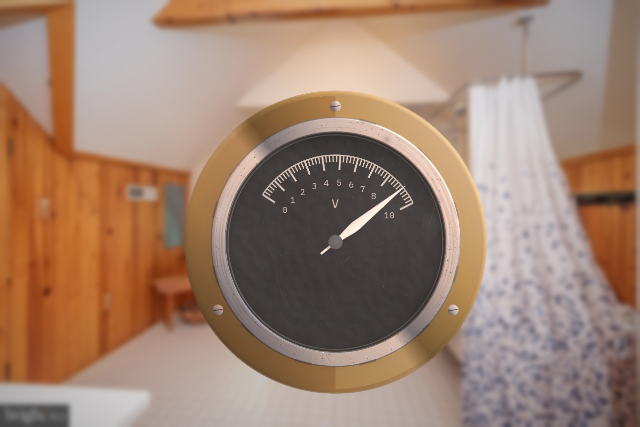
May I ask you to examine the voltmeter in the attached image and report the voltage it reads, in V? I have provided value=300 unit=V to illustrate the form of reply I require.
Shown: value=9 unit=V
